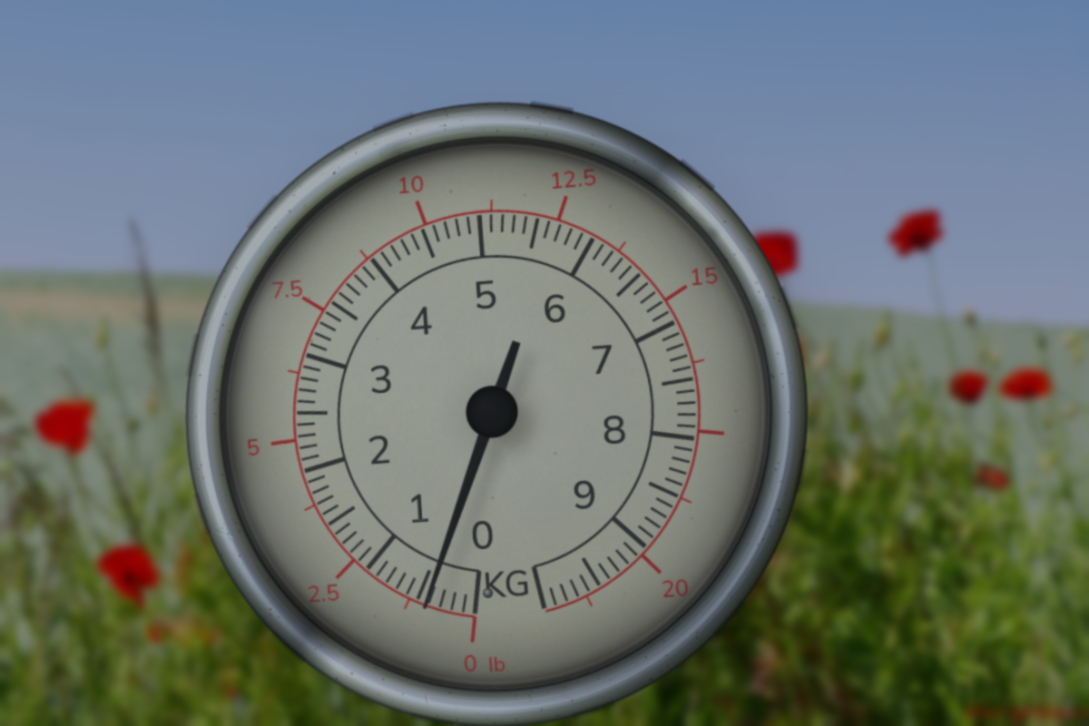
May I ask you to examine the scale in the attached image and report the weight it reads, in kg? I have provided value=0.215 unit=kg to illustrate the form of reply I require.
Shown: value=0.4 unit=kg
